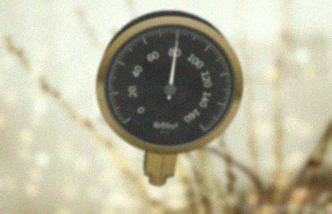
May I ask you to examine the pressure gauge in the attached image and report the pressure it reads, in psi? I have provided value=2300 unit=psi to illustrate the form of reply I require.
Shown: value=80 unit=psi
